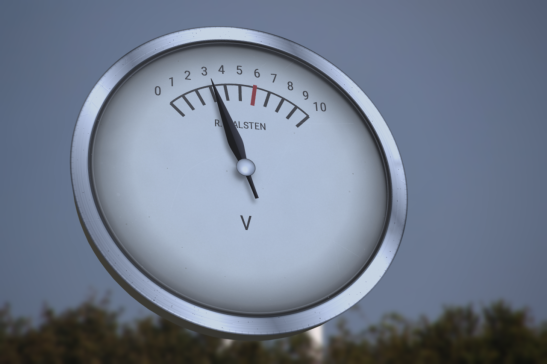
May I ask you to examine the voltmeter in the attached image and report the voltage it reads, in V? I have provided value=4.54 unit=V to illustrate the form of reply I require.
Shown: value=3 unit=V
